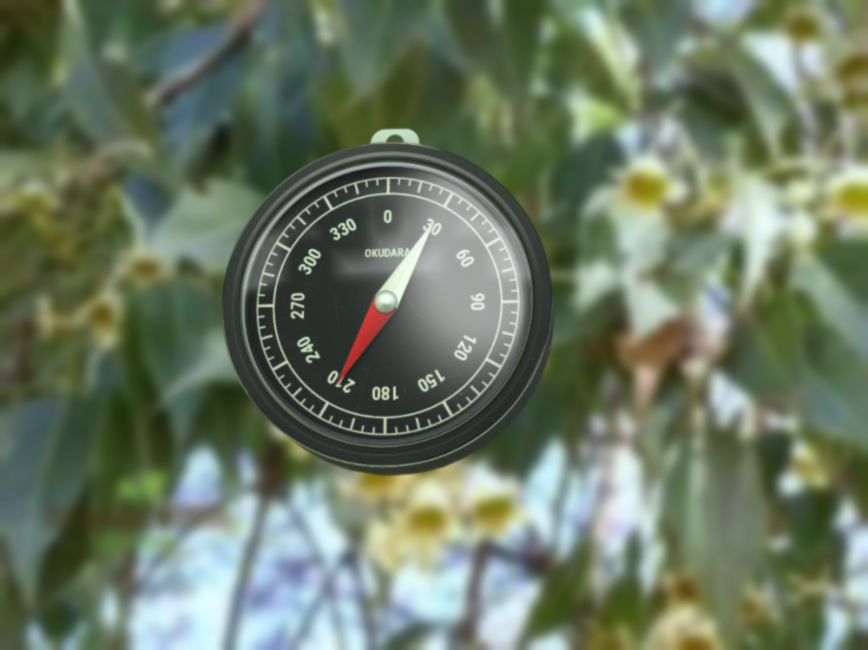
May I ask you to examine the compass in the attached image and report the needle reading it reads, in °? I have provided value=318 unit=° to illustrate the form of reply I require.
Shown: value=210 unit=°
